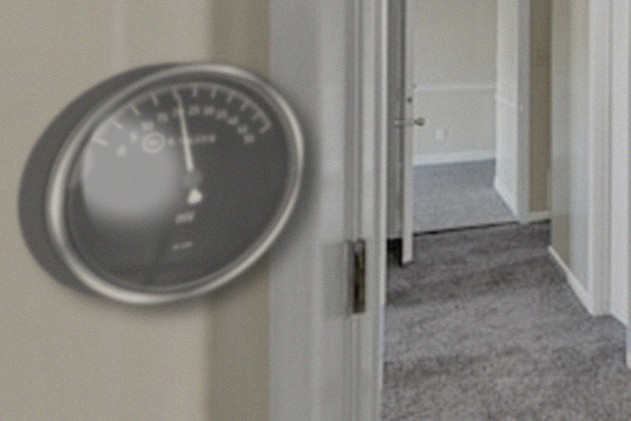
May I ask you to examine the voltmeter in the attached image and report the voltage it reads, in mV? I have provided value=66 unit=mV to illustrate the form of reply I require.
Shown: value=20 unit=mV
